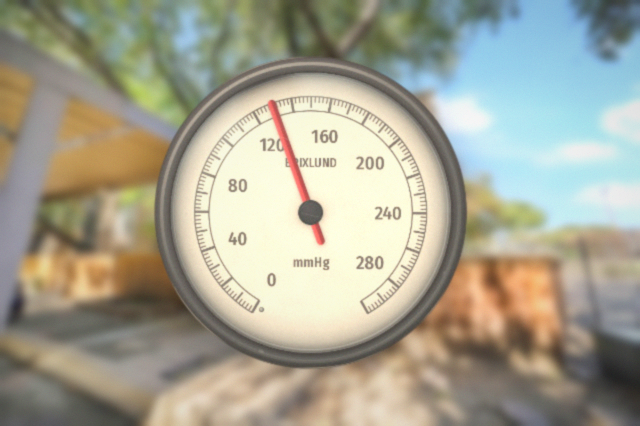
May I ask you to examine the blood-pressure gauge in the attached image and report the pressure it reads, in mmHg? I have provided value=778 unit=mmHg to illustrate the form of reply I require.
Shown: value=130 unit=mmHg
